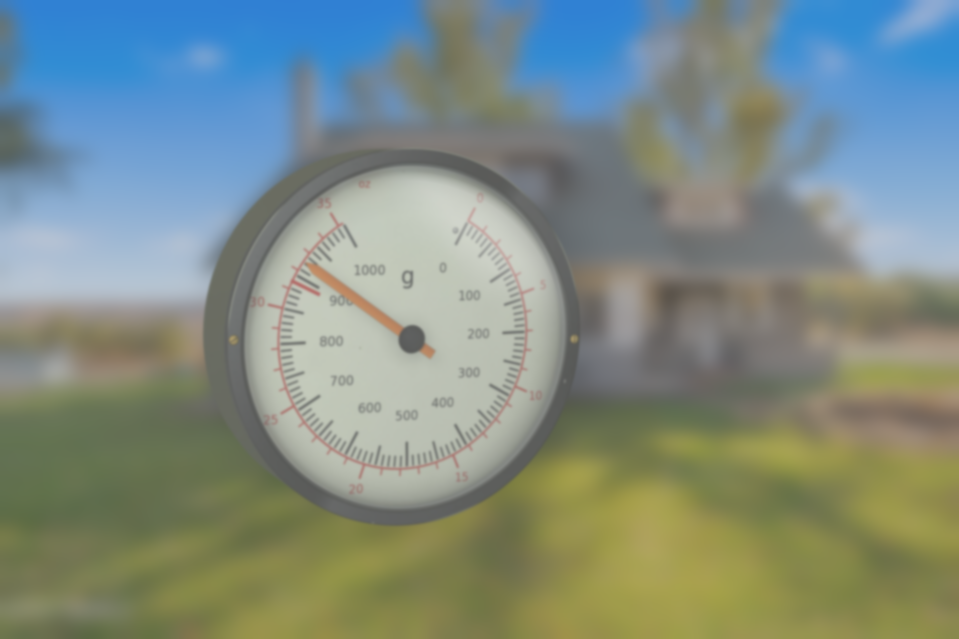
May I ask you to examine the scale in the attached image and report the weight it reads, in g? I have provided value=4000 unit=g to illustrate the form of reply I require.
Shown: value=920 unit=g
